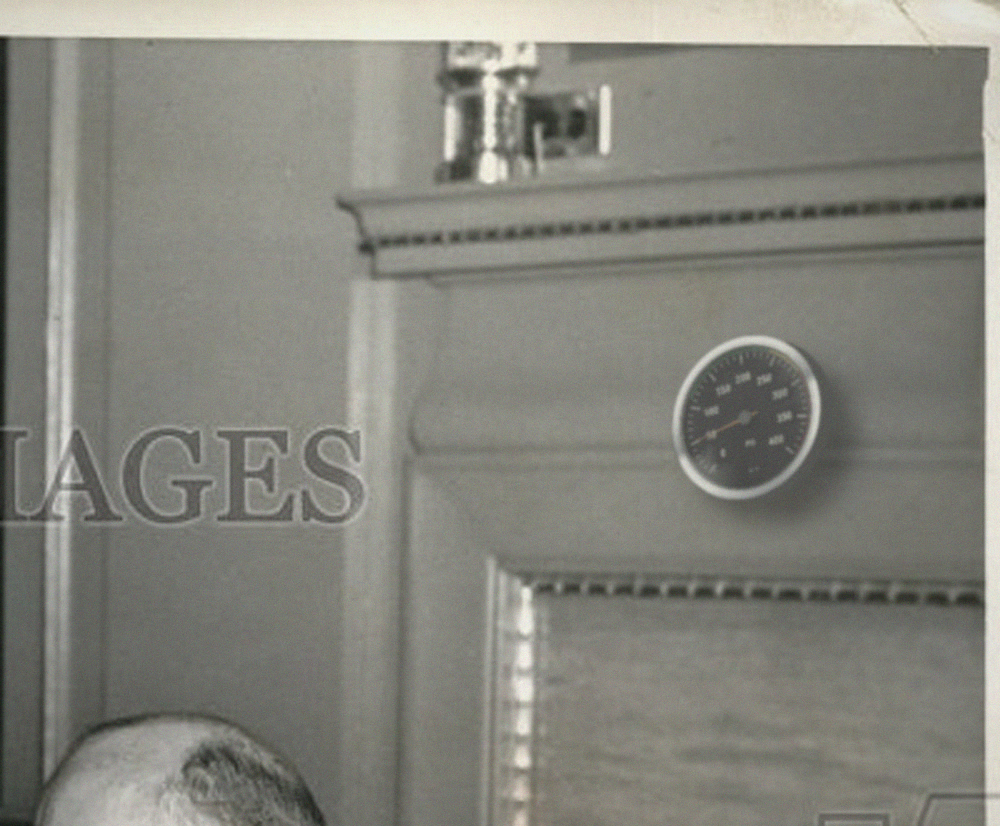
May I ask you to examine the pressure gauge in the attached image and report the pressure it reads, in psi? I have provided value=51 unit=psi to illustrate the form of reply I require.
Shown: value=50 unit=psi
